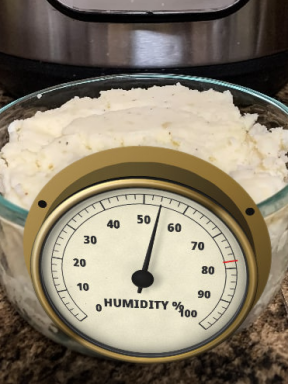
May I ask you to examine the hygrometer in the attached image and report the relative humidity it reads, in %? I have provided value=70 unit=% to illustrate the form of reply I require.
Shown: value=54 unit=%
